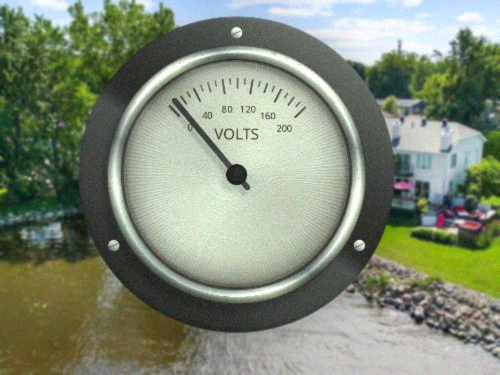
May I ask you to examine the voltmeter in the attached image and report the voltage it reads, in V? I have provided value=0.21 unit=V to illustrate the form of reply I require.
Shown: value=10 unit=V
